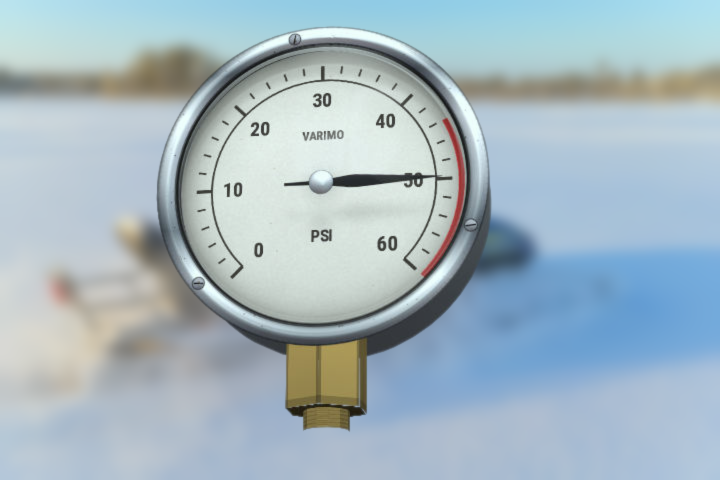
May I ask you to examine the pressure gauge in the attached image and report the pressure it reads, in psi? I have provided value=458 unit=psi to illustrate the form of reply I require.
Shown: value=50 unit=psi
